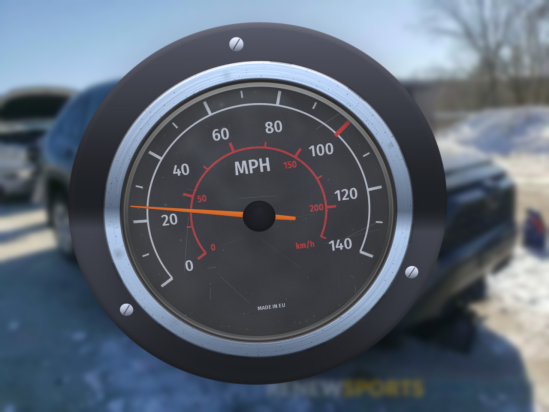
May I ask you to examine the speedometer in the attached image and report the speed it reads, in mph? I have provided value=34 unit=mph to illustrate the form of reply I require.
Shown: value=25 unit=mph
